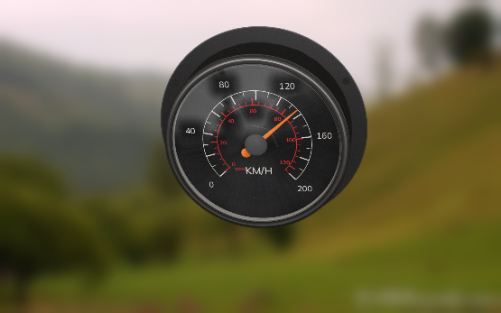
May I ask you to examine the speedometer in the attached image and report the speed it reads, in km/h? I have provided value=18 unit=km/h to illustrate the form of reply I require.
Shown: value=135 unit=km/h
